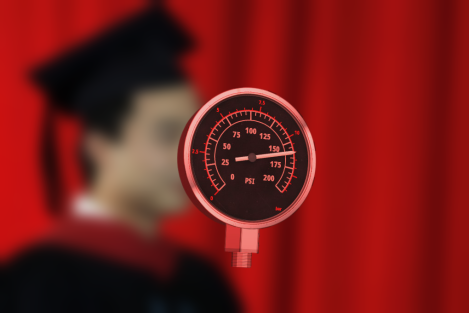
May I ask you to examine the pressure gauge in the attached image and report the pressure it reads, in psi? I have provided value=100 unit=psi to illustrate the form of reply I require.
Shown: value=160 unit=psi
